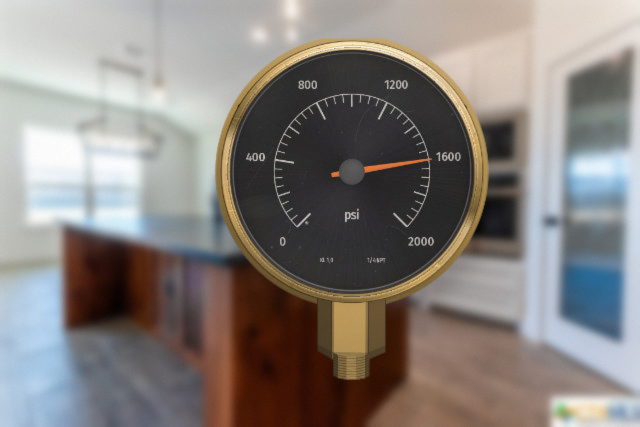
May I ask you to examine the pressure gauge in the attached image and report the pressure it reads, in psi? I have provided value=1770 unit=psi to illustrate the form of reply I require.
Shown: value=1600 unit=psi
